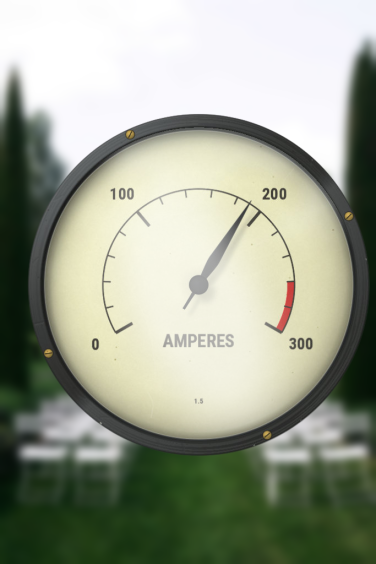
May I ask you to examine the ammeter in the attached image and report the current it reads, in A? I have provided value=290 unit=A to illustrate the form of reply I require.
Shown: value=190 unit=A
